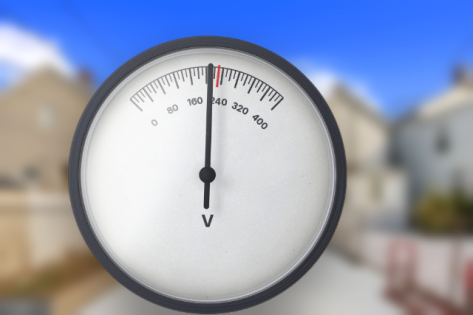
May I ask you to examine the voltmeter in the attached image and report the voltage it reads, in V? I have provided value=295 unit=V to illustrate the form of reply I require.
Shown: value=210 unit=V
